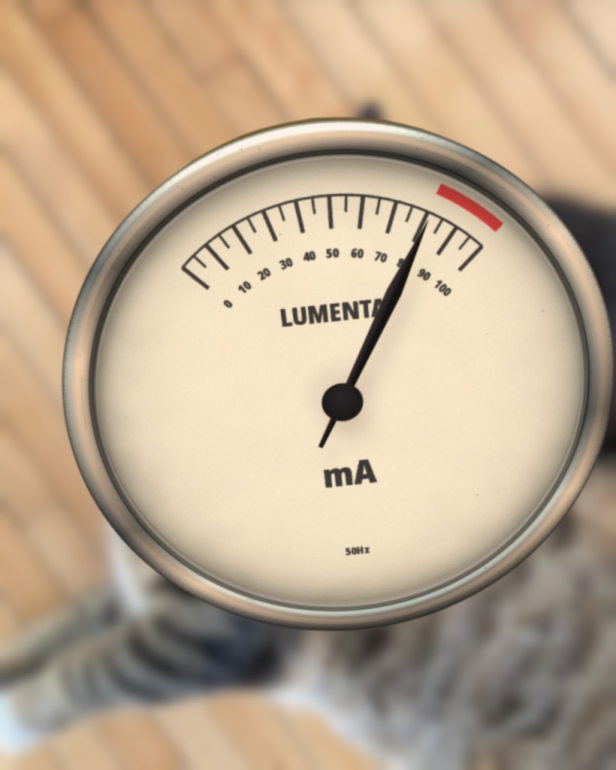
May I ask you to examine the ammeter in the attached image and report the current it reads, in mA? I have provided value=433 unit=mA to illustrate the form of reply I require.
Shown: value=80 unit=mA
